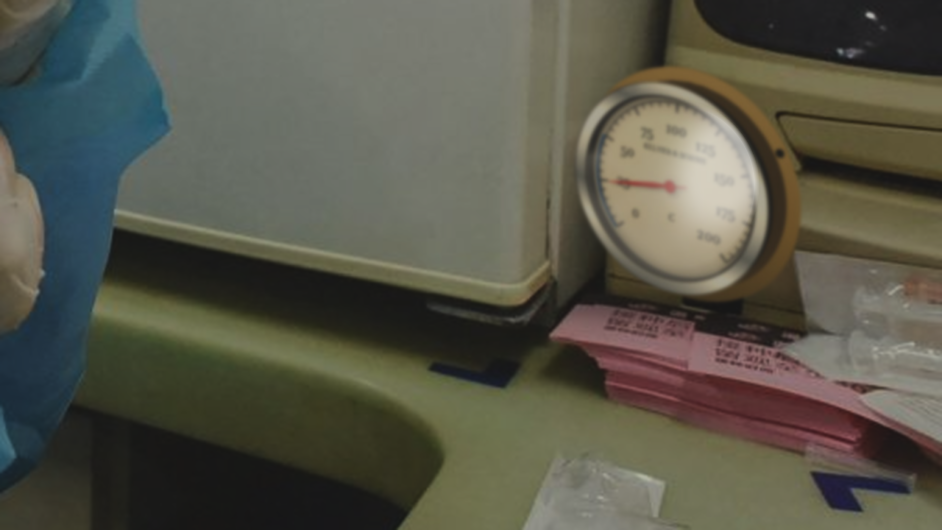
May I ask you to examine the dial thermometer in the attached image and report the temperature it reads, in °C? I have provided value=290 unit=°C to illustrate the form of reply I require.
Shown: value=25 unit=°C
